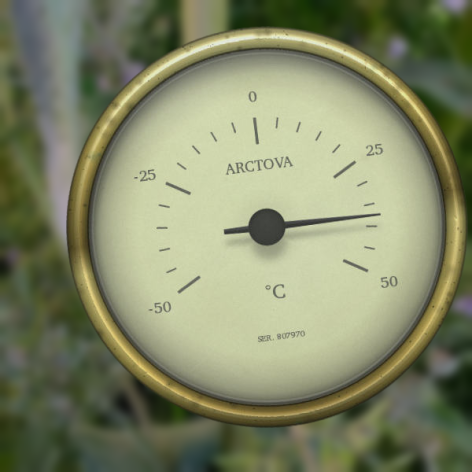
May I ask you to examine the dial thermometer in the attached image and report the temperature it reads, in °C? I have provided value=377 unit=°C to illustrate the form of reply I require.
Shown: value=37.5 unit=°C
